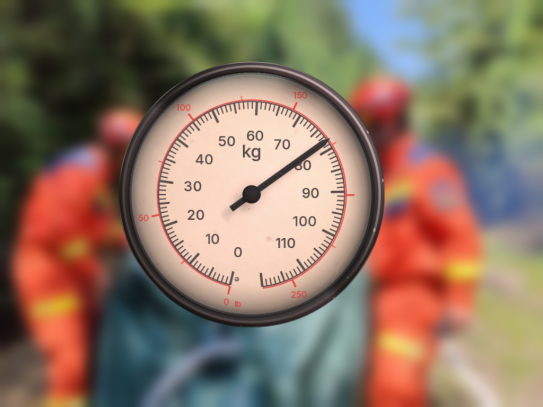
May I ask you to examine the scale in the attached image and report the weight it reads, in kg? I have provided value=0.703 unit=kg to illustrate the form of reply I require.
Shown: value=78 unit=kg
